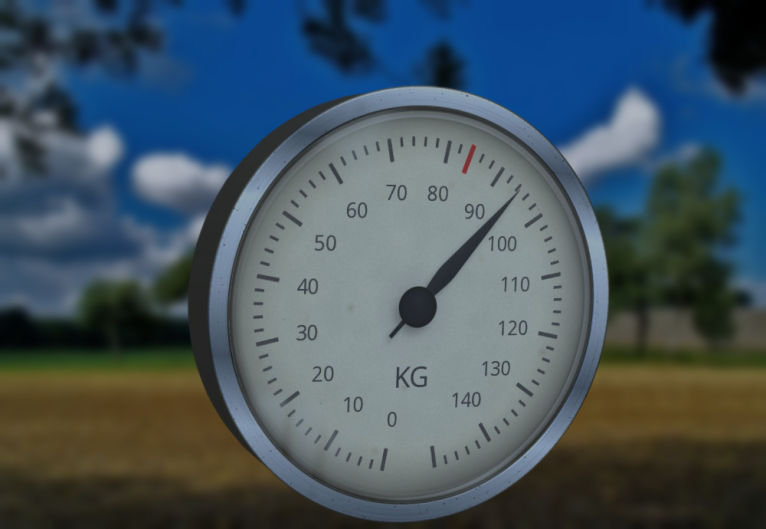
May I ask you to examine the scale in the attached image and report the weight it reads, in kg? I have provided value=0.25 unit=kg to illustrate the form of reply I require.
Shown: value=94 unit=kg
